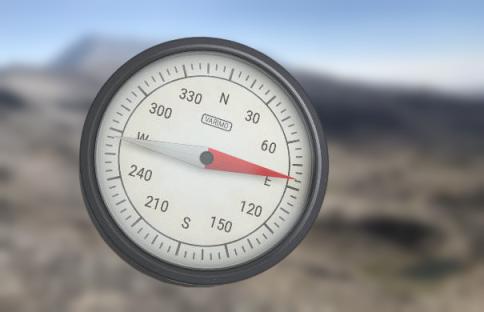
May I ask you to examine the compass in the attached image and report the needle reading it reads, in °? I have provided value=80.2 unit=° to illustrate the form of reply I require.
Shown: value=85 unit=°
